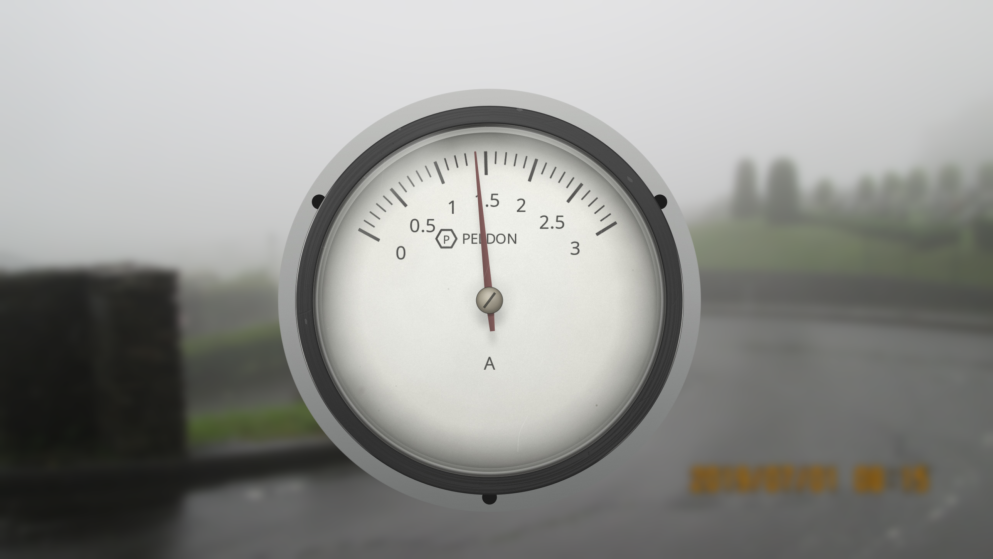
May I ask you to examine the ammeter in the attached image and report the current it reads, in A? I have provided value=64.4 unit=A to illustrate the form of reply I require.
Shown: value=1.4 unit=A
